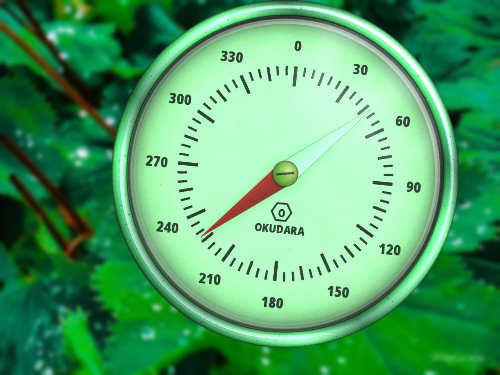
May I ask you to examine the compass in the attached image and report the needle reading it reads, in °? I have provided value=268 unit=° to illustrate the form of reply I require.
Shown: value=227.5 unit=°
